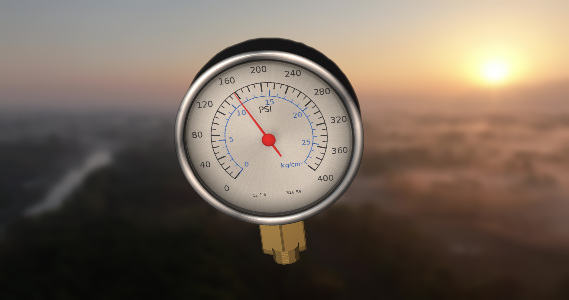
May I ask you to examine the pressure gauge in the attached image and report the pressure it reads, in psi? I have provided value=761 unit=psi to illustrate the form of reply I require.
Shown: value=160 unit=psi
